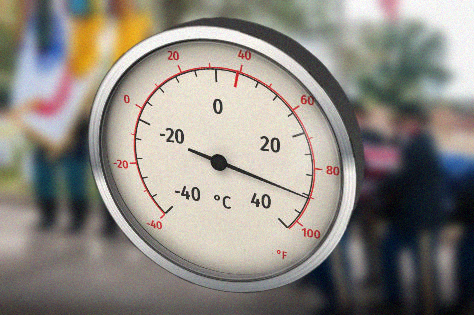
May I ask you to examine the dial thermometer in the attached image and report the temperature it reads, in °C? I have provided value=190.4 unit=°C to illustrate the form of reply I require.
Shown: value=32 unit=°C
